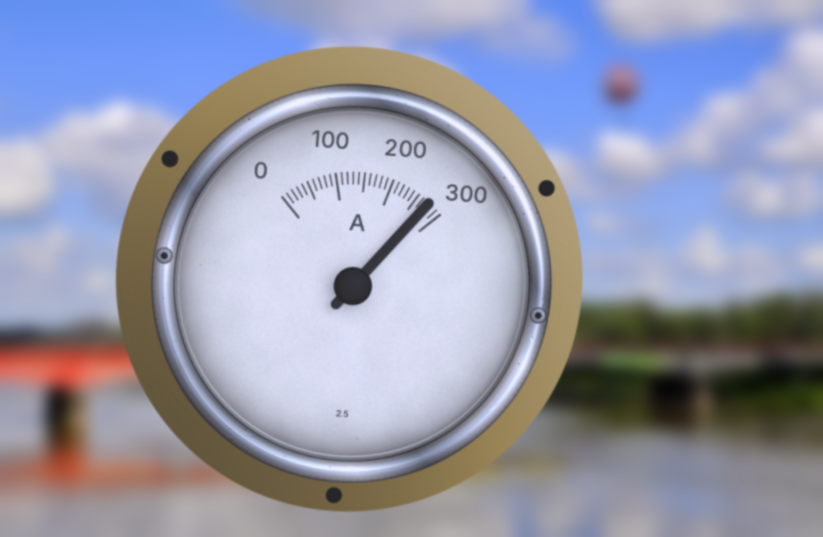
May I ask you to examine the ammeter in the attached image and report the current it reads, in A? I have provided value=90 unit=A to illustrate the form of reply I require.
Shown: value=270 unit=A
